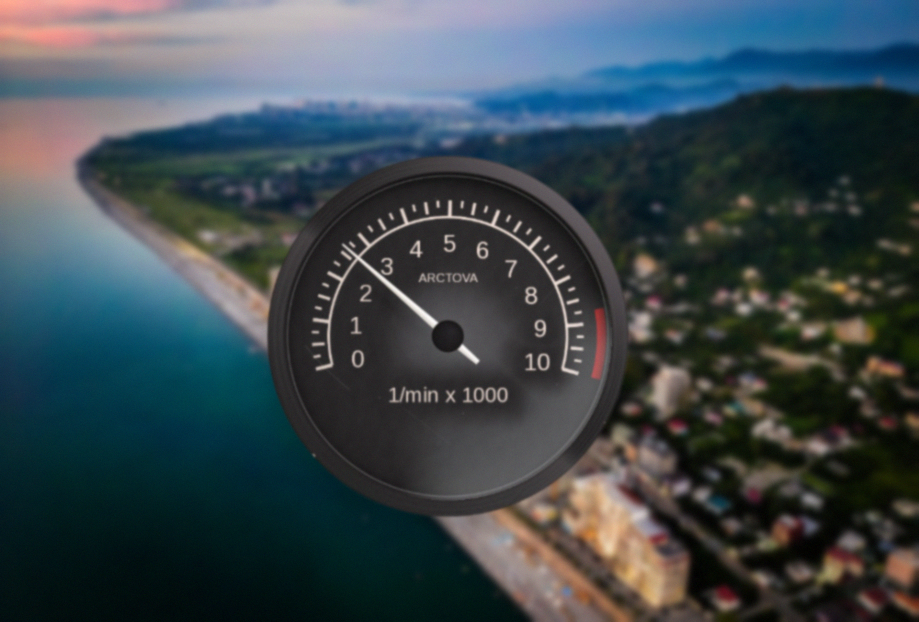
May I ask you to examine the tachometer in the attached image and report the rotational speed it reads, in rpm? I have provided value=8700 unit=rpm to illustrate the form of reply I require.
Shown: value=2625 unit=rpm
